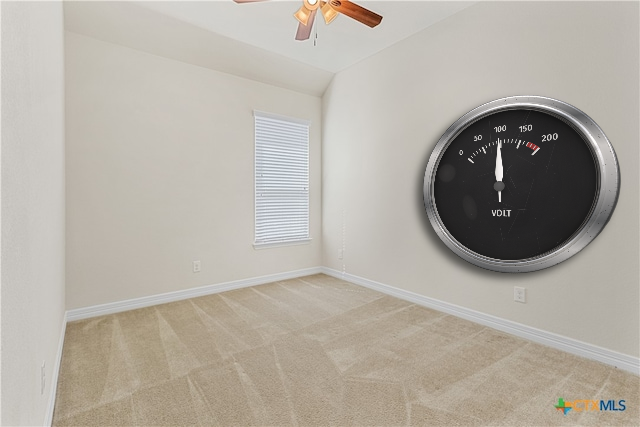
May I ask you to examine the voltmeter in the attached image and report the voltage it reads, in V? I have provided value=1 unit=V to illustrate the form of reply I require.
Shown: value=100 unit=V
